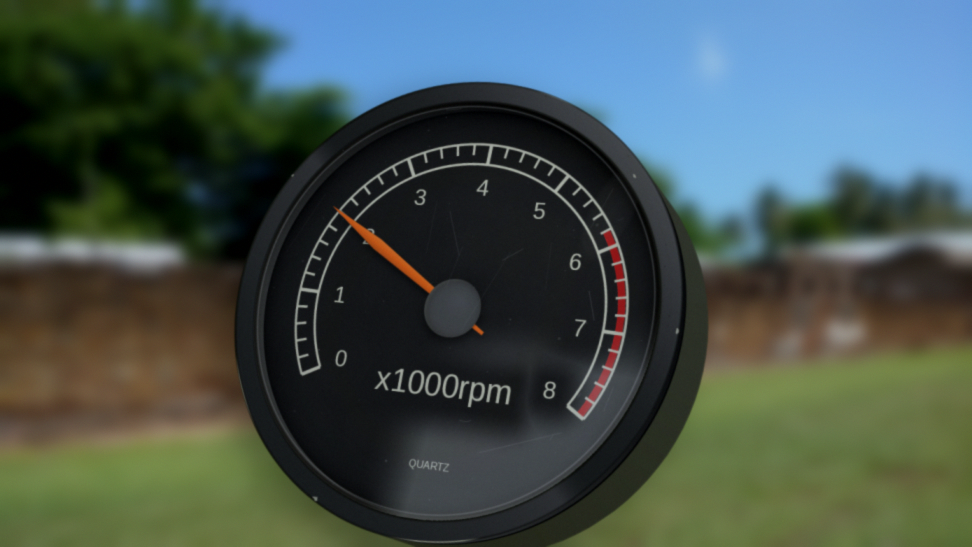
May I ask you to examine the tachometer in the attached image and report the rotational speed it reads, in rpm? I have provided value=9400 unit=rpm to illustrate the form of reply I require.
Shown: value=2000 unit=rpm
